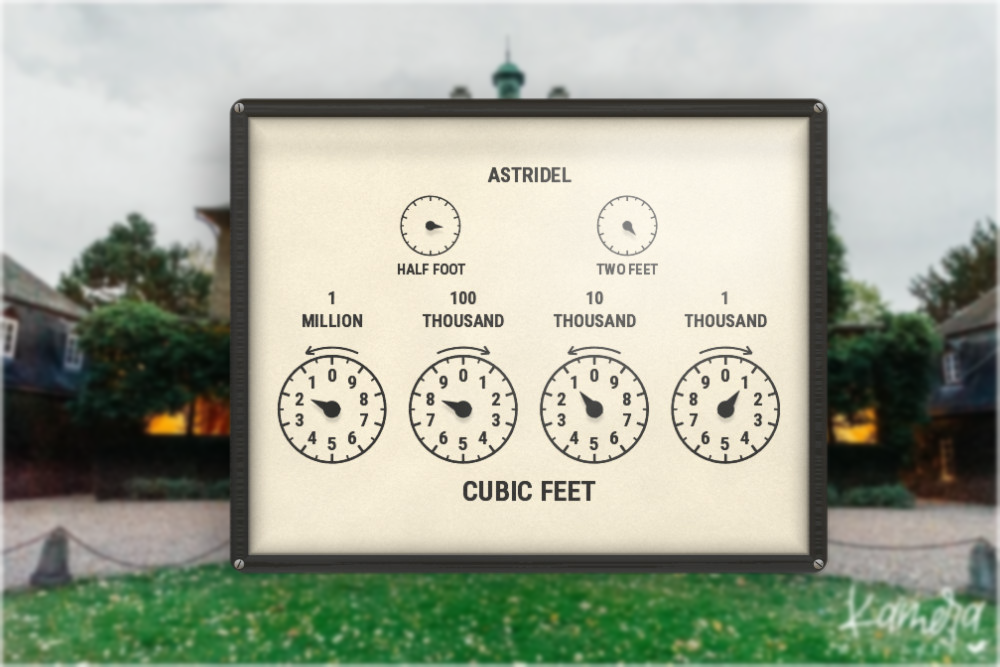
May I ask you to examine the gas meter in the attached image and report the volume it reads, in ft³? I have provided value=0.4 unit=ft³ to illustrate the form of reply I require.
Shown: value=181100 unit=ft³
